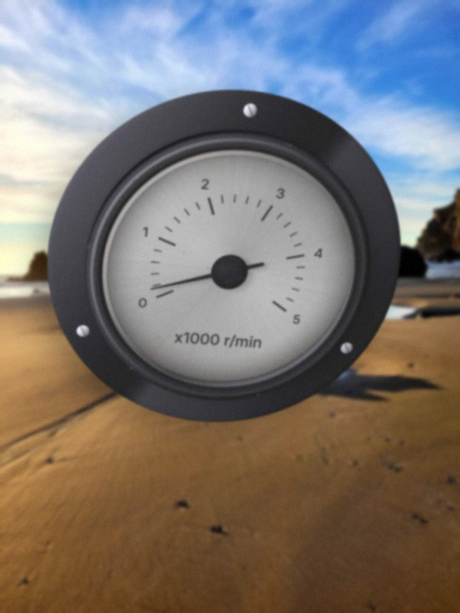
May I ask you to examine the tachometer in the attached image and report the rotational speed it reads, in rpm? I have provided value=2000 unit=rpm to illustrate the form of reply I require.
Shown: value=200 unit=rpm
